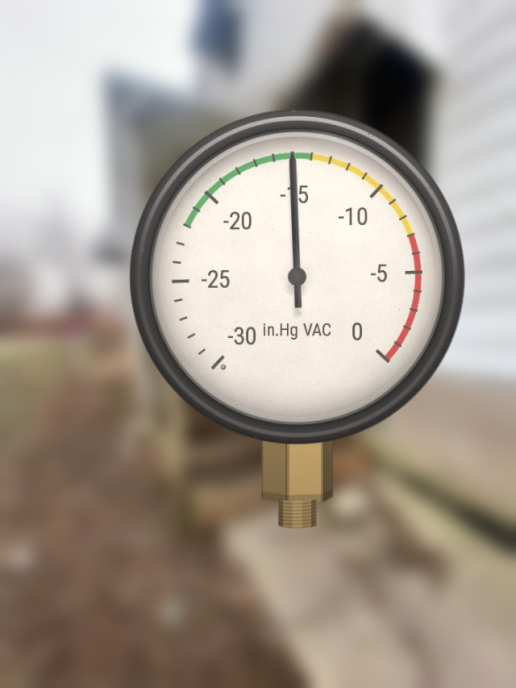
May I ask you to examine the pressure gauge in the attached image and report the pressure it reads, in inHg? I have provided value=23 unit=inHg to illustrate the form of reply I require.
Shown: value=-15 unit=inHg
